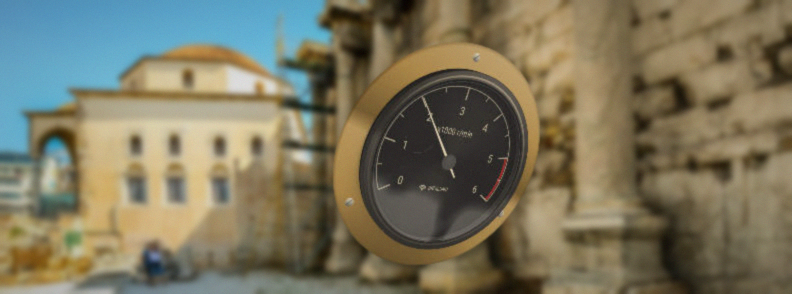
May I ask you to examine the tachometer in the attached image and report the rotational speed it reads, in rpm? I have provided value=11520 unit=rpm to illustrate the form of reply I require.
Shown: value=2000 unit=rpm
